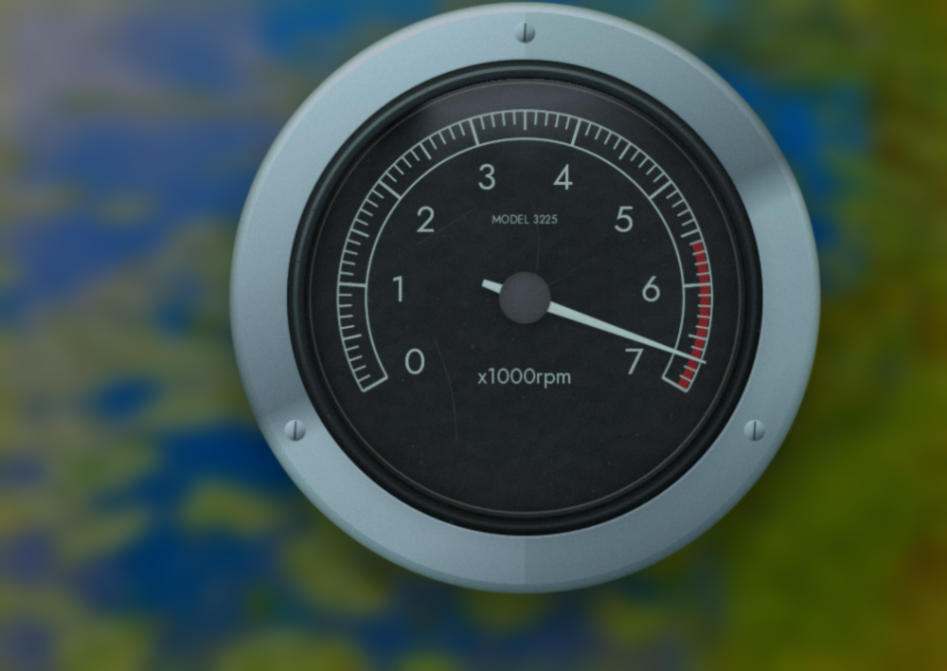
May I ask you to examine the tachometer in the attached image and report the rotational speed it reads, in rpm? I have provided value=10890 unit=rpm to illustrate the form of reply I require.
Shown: value=6700 unit=rpm
